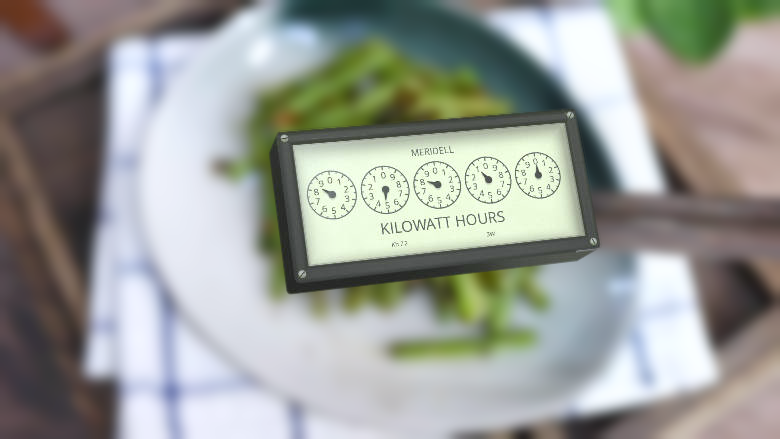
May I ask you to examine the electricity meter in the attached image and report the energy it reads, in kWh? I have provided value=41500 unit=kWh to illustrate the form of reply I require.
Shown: value=84810 unit=kWh
